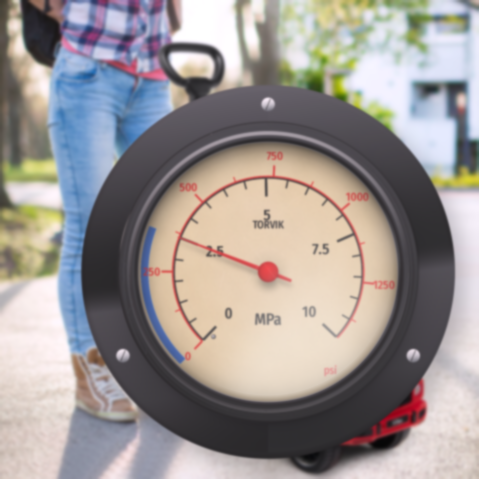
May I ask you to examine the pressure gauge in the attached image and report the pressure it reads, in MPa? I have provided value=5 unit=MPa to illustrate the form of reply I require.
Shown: value=2.5 unit=MPa
